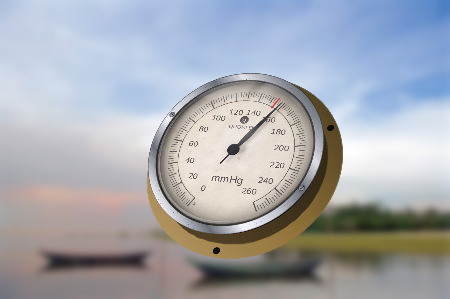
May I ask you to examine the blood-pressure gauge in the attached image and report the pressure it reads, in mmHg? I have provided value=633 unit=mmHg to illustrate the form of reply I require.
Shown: value=160 unit=mmHg
